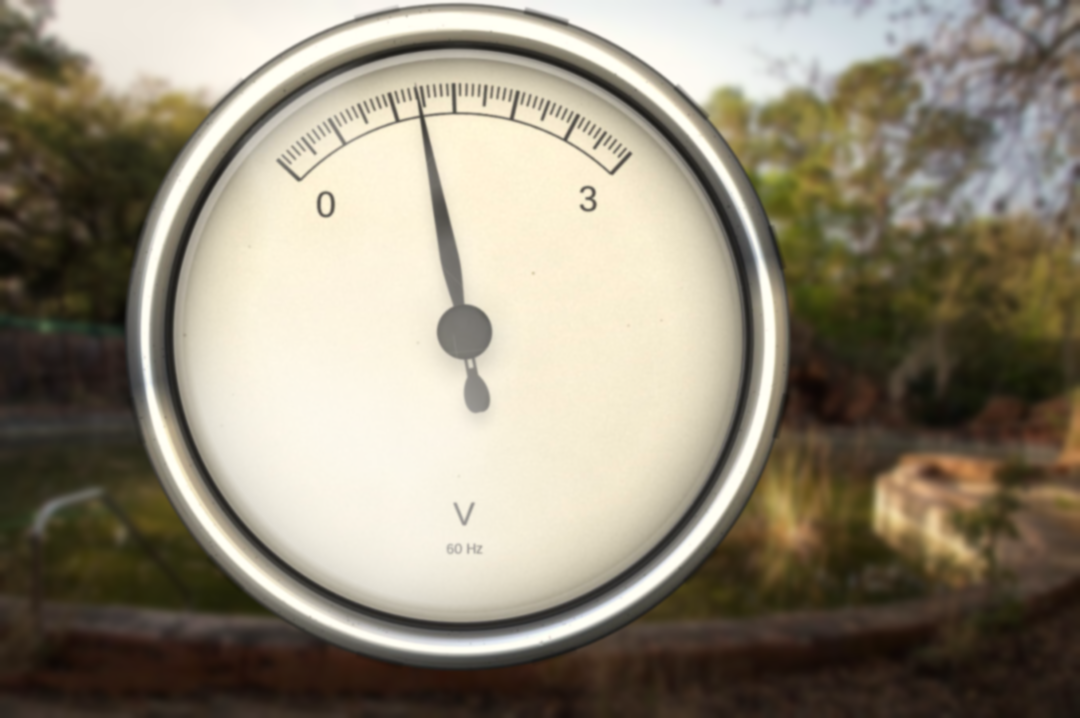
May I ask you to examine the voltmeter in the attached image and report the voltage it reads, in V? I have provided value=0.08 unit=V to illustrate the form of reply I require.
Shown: value=1.2 unit=V
